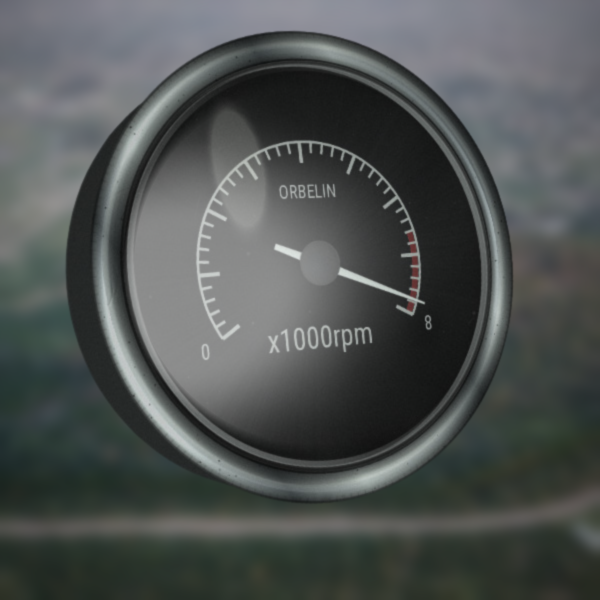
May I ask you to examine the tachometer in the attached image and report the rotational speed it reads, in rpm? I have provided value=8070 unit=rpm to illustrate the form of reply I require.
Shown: value=7800 unit=rpm
